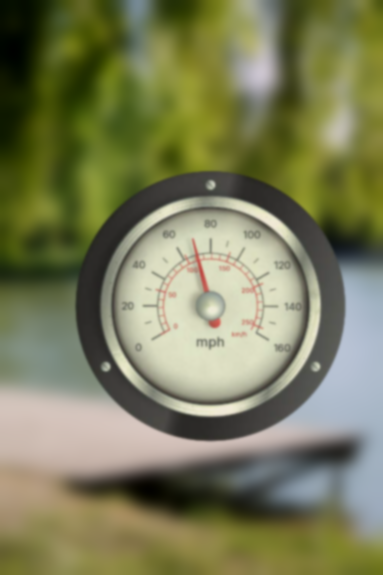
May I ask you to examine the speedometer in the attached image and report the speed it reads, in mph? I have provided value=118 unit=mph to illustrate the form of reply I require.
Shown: value=70 unit=mph
